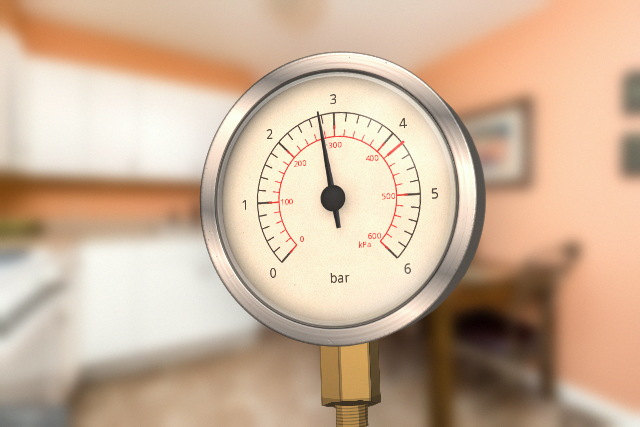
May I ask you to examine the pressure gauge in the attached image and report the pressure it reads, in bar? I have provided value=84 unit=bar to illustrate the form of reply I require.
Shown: value=2.8 unit=bar
